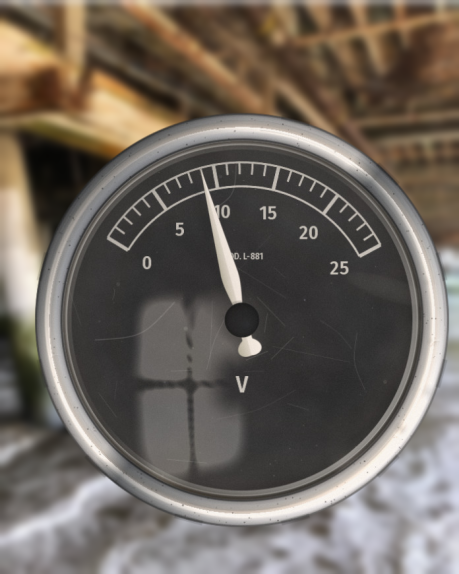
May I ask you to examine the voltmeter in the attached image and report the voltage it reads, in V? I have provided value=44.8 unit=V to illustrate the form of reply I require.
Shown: value=9 unit=V
